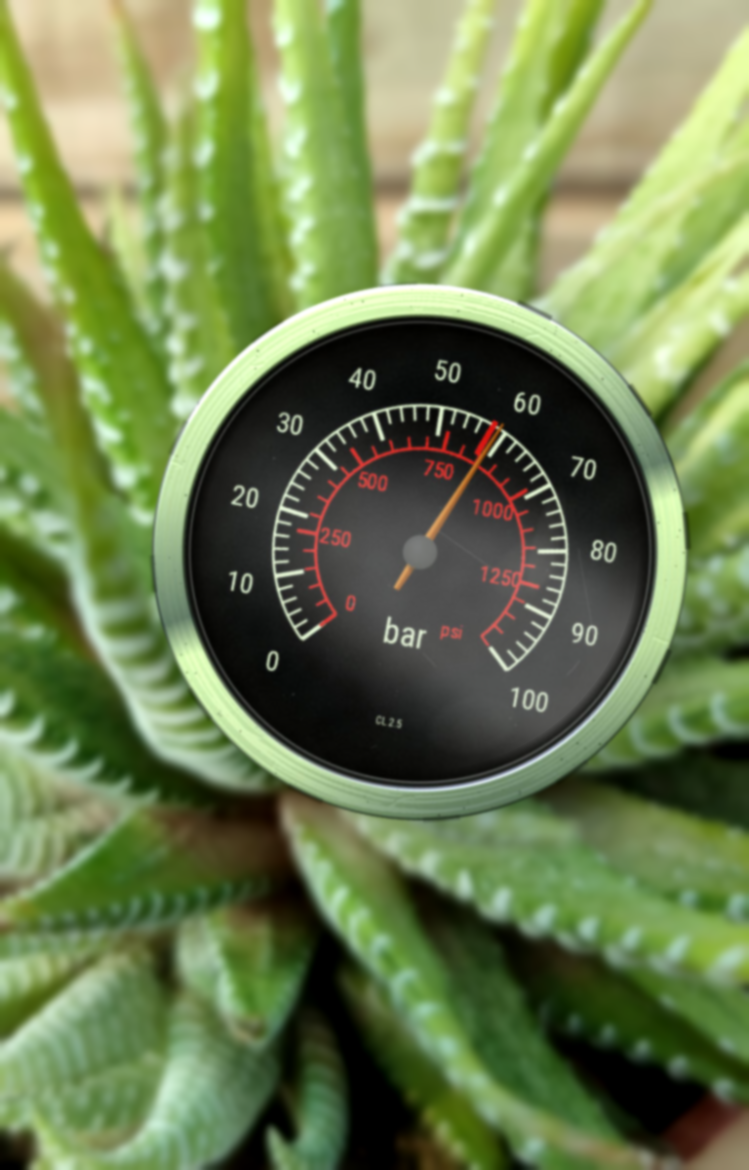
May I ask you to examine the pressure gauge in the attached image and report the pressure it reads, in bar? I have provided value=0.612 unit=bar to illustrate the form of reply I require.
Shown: value=59 unit=bar
